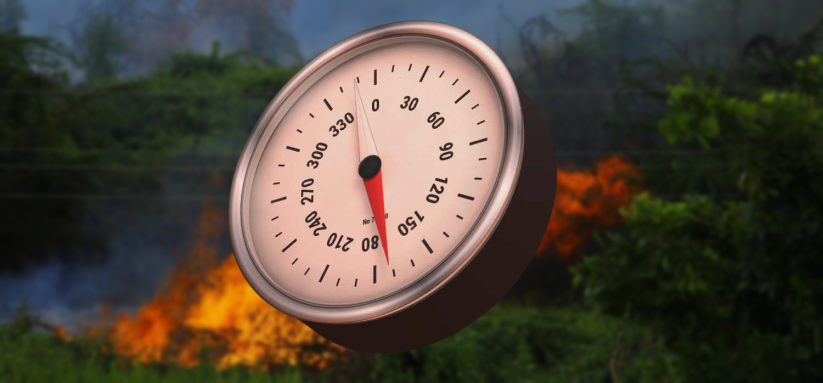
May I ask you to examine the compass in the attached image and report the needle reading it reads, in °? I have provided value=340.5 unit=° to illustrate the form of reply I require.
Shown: value=170 unit=°
